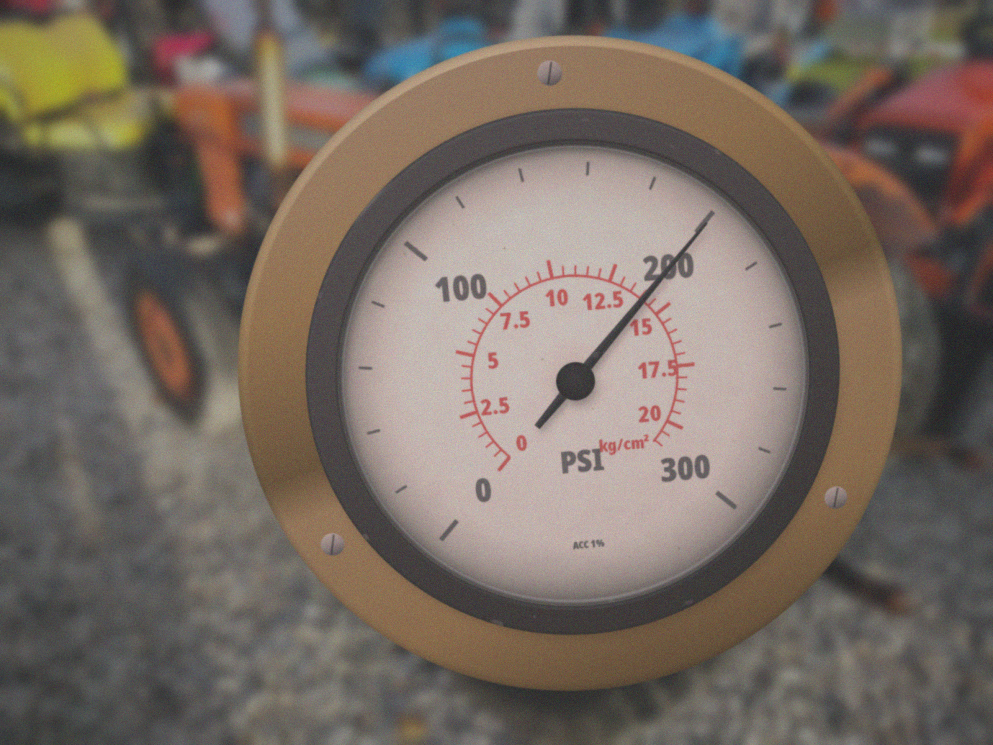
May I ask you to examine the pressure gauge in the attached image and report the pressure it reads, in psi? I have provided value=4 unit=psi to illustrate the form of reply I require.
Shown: value=200 unit=psi
